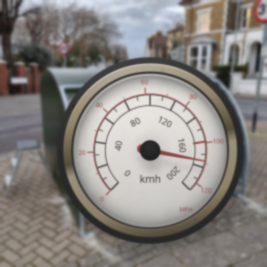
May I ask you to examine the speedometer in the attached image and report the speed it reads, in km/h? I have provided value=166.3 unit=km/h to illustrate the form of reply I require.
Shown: value=175 unit=km/h
